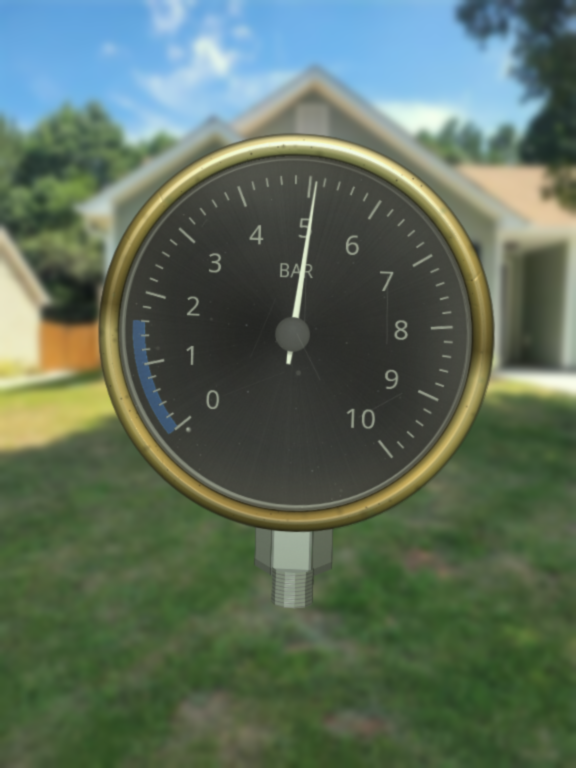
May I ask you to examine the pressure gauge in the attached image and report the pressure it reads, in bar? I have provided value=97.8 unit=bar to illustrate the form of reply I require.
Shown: value=5.1 unit=bar
